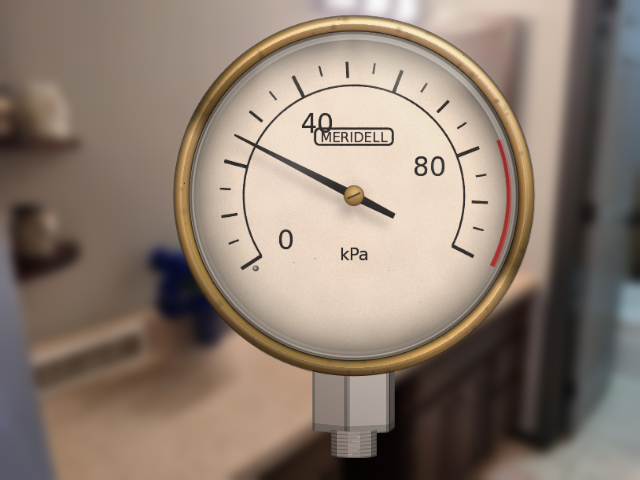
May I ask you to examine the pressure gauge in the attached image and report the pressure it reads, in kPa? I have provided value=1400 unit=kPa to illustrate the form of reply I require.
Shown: value=25 unit=kPa
